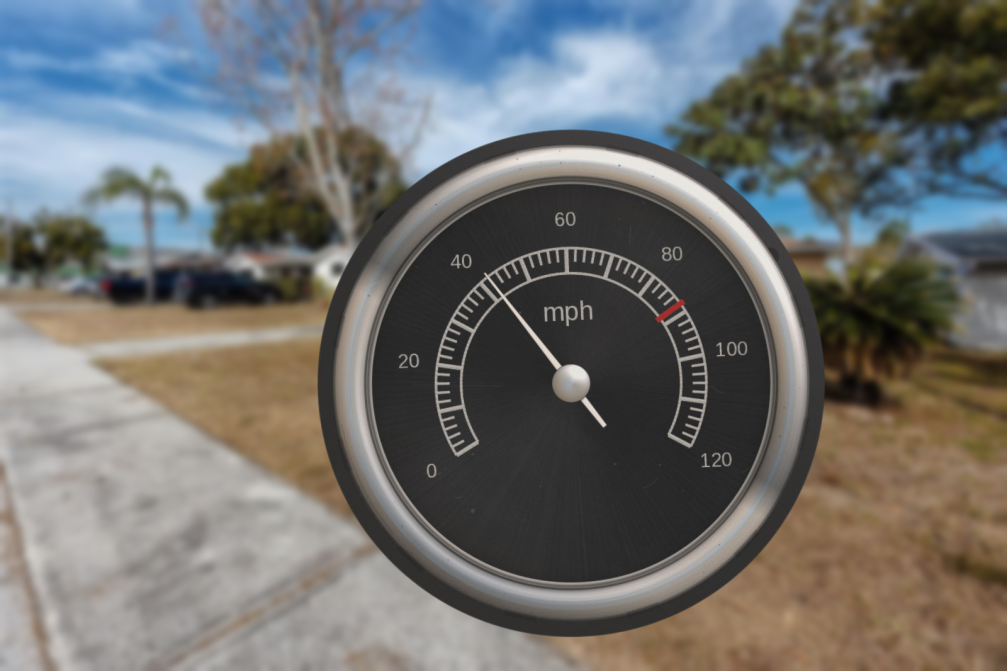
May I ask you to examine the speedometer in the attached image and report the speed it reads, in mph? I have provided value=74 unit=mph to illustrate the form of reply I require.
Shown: value=42 unit=mph
